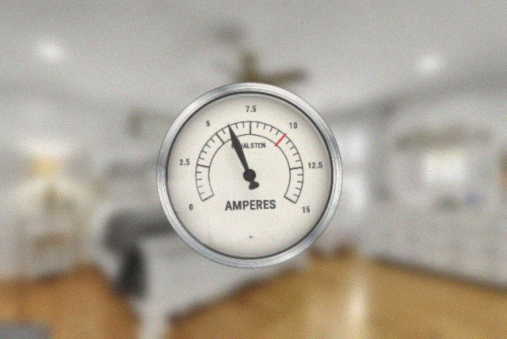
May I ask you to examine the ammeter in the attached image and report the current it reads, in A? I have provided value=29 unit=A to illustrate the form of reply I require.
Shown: value=6 unit=A
